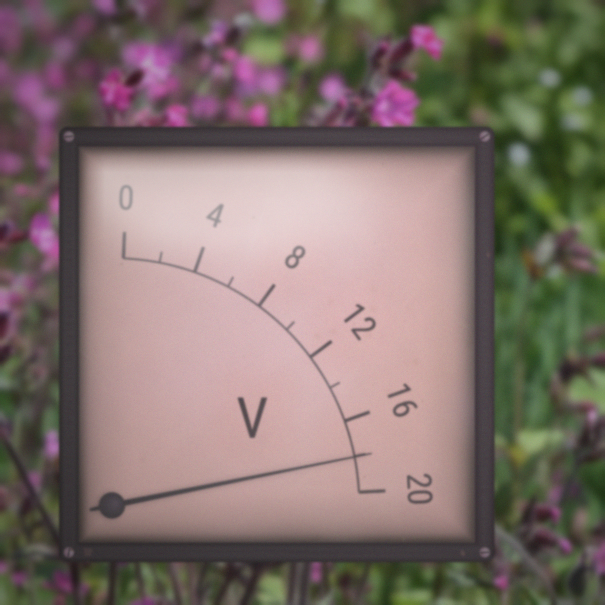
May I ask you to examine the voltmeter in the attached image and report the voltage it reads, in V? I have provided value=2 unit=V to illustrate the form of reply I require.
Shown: value=18 unit=V
